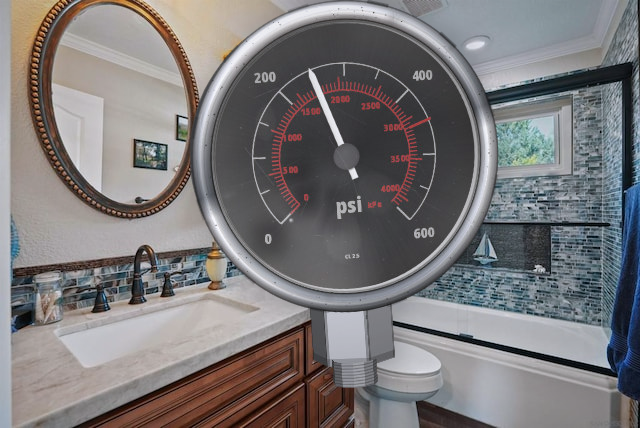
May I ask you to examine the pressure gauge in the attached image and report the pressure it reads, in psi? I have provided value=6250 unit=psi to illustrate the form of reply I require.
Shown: value=250 unit=psi
